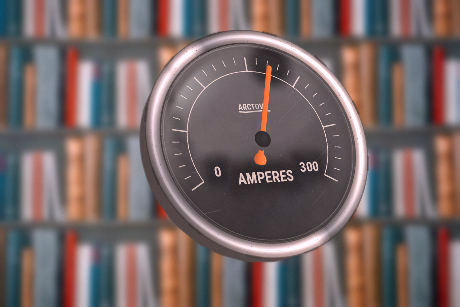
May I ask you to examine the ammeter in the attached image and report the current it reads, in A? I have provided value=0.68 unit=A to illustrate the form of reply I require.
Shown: value=170 unit=A
